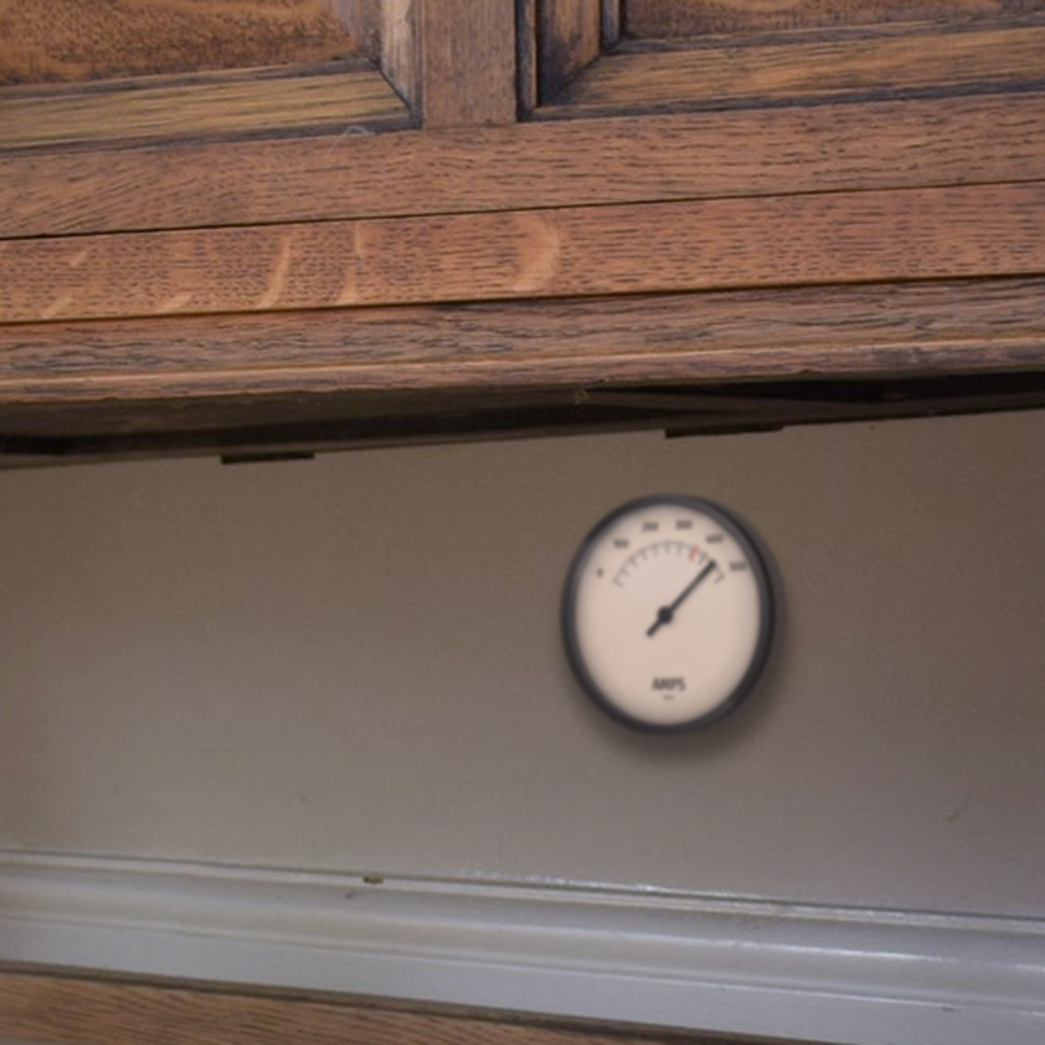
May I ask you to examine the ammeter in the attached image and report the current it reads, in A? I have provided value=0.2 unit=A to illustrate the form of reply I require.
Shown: value=450 unit=A
